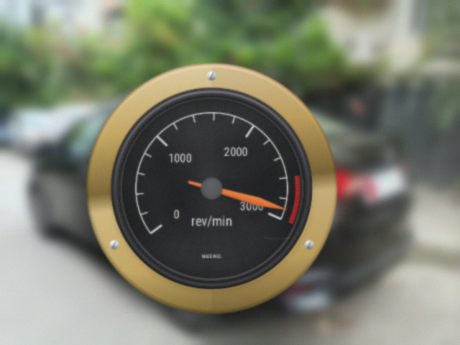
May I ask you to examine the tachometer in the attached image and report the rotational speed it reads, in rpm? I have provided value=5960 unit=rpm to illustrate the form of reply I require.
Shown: value=2900 unit=rpm
